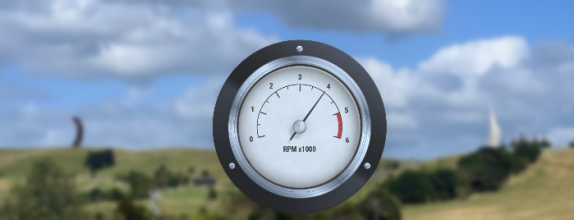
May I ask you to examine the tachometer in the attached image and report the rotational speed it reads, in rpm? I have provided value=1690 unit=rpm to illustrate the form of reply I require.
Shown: value=4000 unit=rpm
